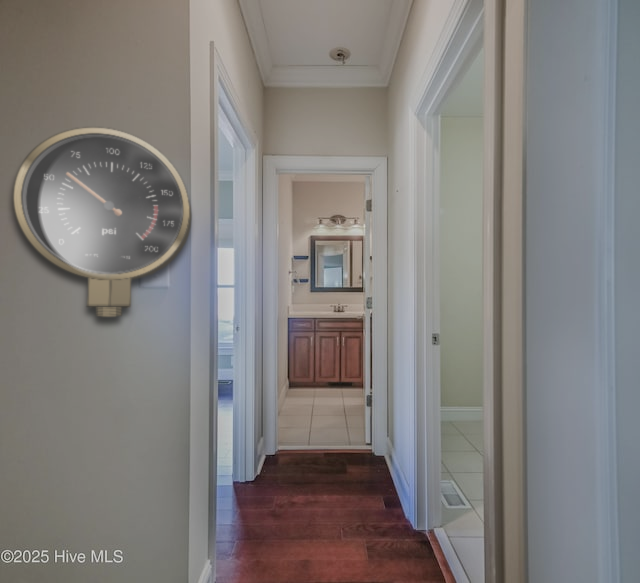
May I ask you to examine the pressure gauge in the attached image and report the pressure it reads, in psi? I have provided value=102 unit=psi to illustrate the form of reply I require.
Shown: value=60 unit=psi
